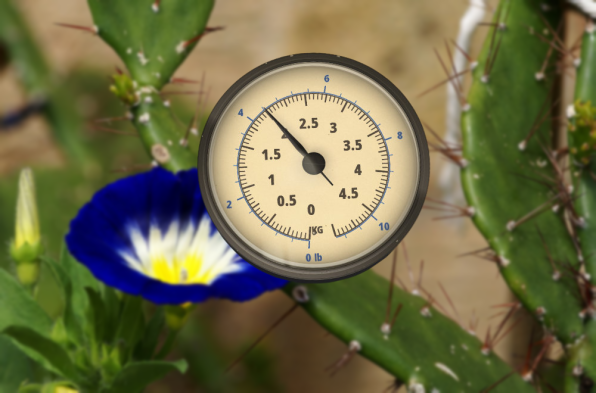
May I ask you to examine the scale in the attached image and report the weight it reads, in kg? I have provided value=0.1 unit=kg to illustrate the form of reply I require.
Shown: value=2 unit=kg
